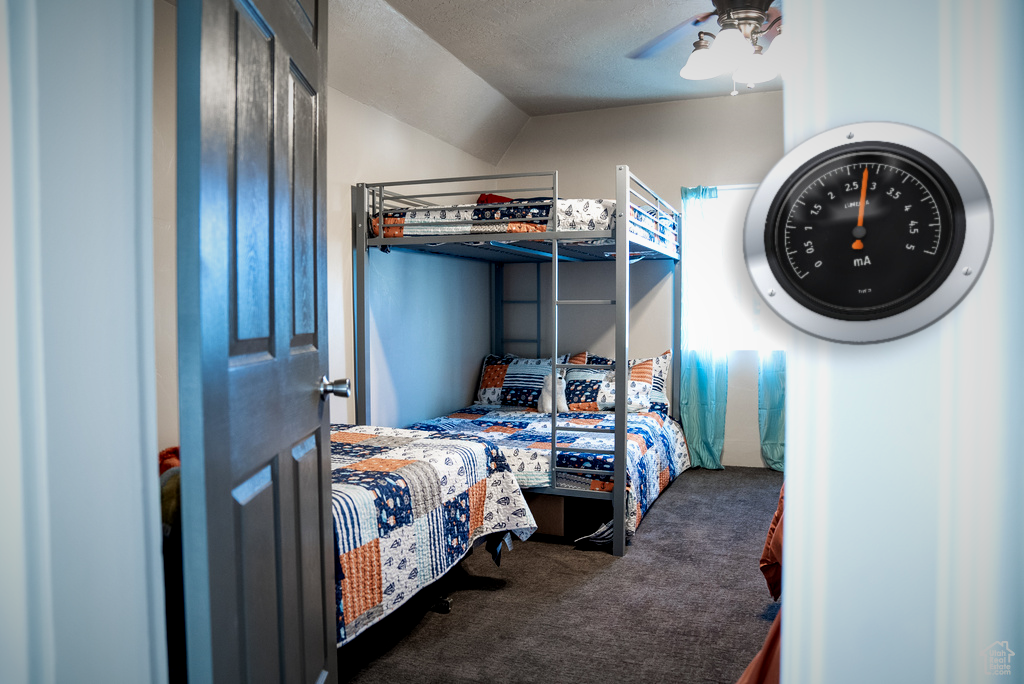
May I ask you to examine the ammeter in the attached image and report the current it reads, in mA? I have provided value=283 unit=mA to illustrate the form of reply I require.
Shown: value=2.8 unit=mA
